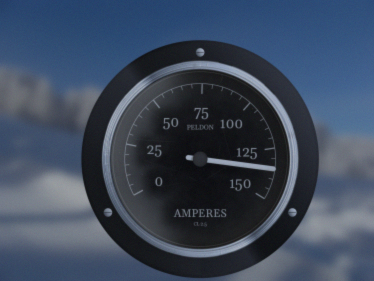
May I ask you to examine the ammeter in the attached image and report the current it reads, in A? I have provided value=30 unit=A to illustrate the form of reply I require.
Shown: value=135 unit=A
